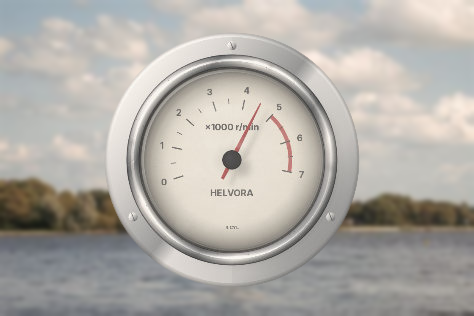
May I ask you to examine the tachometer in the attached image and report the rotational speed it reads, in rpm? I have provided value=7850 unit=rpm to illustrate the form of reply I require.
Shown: value=4500 unit=rpm
